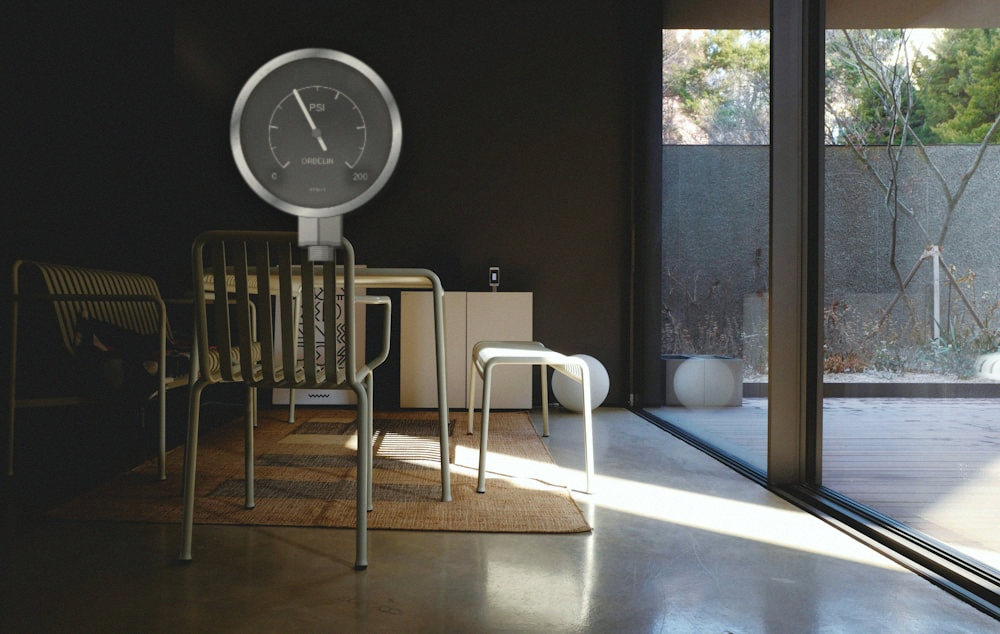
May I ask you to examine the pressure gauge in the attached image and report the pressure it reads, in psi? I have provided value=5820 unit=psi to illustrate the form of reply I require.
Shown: value=80 unit=psi
